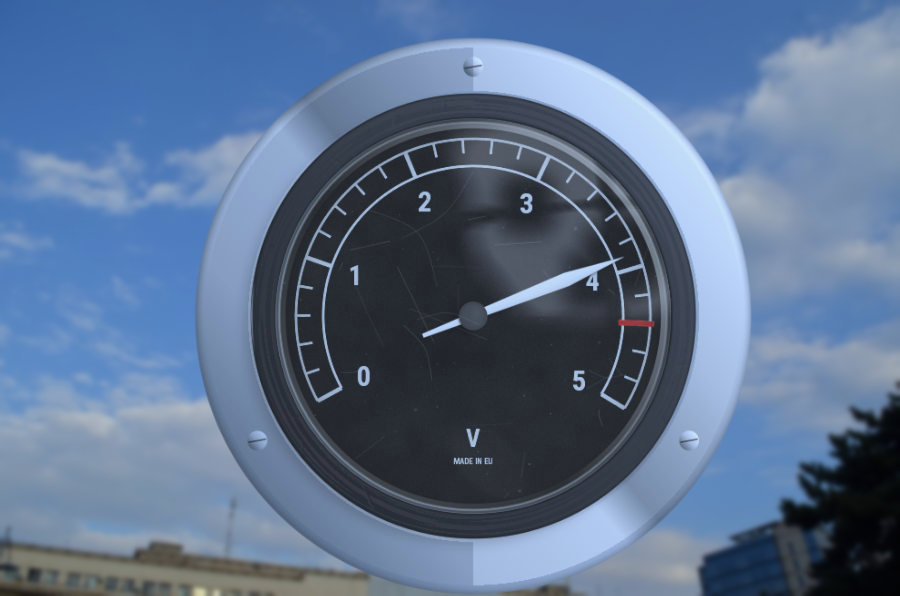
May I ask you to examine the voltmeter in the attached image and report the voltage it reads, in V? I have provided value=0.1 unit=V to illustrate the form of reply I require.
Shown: value=3.9 unit=V
